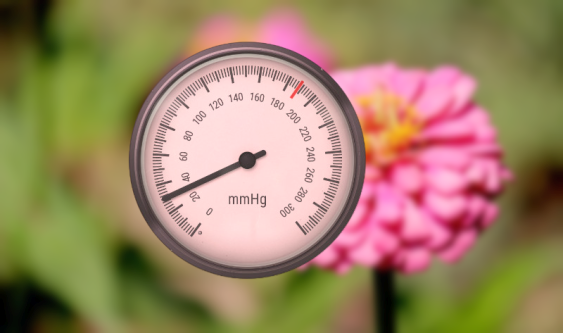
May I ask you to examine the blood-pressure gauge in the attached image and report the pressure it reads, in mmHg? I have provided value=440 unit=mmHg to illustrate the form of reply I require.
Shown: value=30 unit=mmHg
